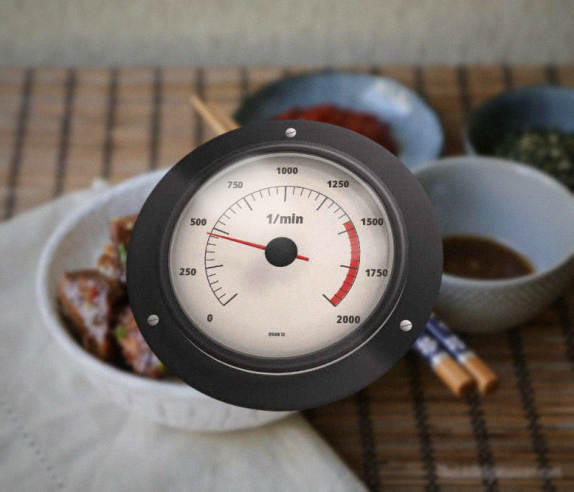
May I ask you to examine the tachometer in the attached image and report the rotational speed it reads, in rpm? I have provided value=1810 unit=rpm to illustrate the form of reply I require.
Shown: value=450 unit=rpm
